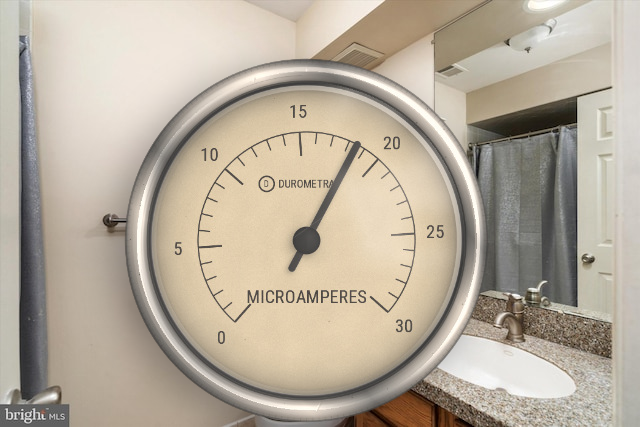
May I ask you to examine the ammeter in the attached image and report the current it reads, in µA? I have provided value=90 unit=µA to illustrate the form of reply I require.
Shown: value=18.5 unit=µA
